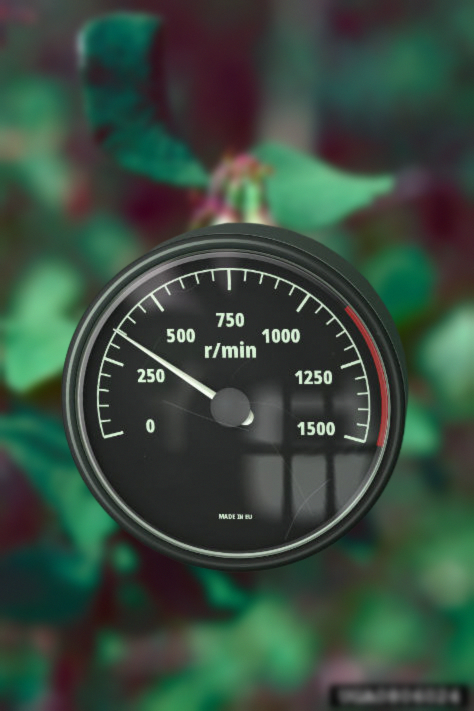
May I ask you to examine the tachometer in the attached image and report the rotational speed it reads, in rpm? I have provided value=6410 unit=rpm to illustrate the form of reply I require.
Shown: value=350 unit=rpm
